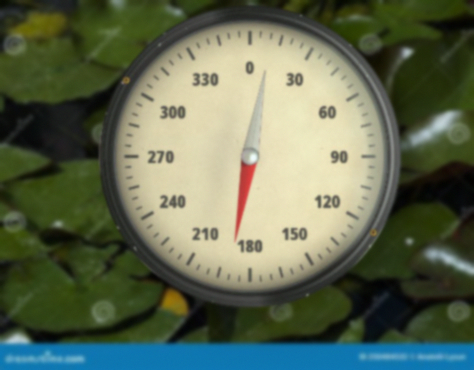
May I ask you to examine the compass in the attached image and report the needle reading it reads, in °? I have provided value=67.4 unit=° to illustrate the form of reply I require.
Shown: value=190 unit=°
